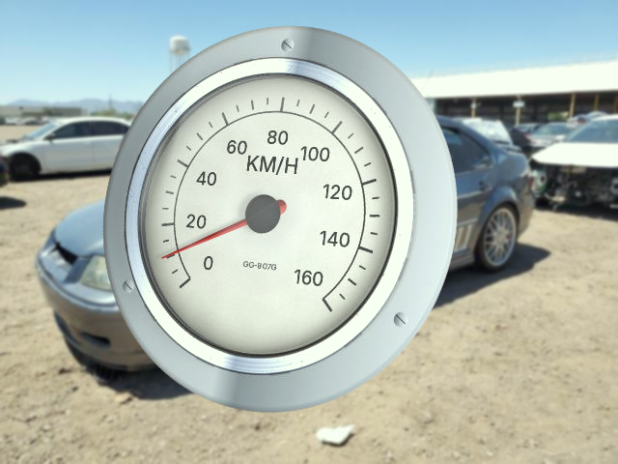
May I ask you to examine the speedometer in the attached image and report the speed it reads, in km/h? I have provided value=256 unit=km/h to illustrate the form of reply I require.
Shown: value=10 unit=km/h
